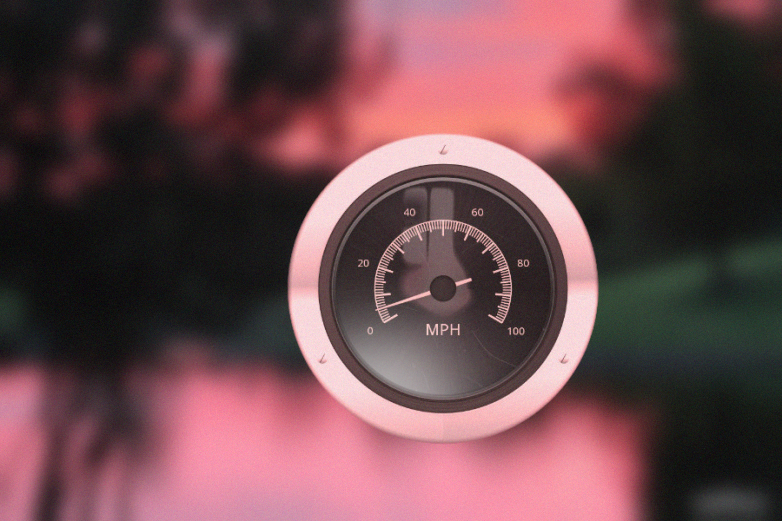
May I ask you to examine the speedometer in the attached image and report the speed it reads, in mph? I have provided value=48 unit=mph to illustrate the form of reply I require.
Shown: value=5 unit=mph
